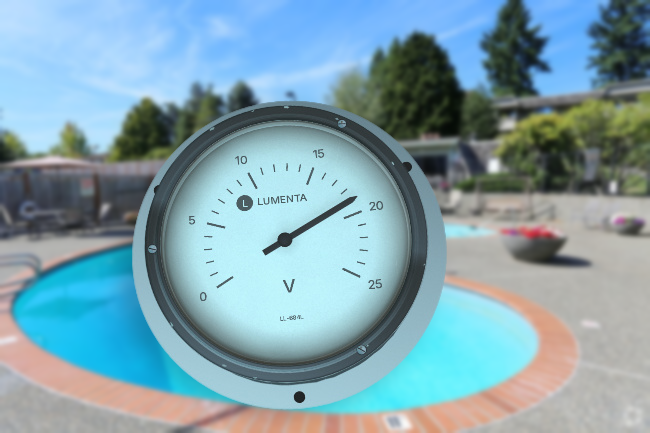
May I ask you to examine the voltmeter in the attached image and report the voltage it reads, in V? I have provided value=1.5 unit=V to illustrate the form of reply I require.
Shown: value=19 unit=V
